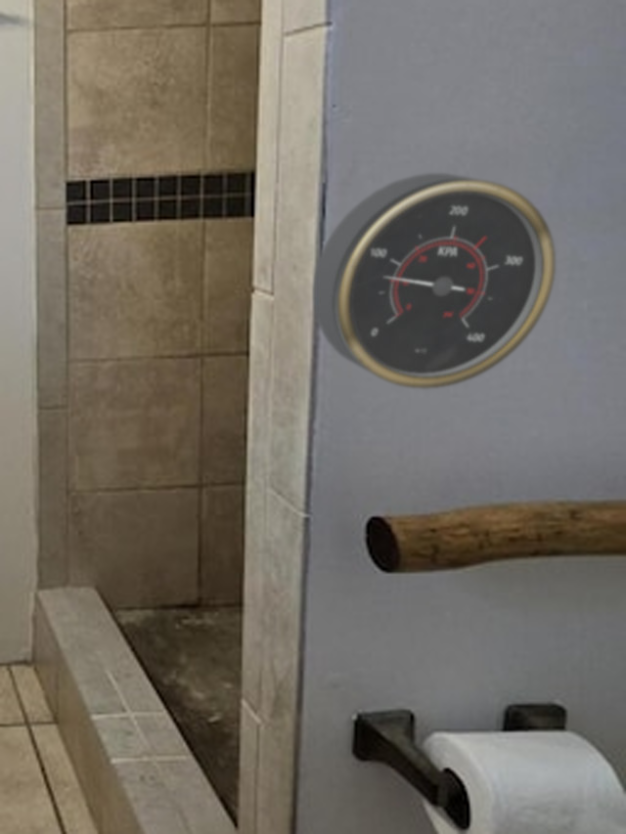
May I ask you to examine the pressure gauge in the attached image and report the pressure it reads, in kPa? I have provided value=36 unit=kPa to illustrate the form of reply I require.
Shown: value=75 unit=kPa
